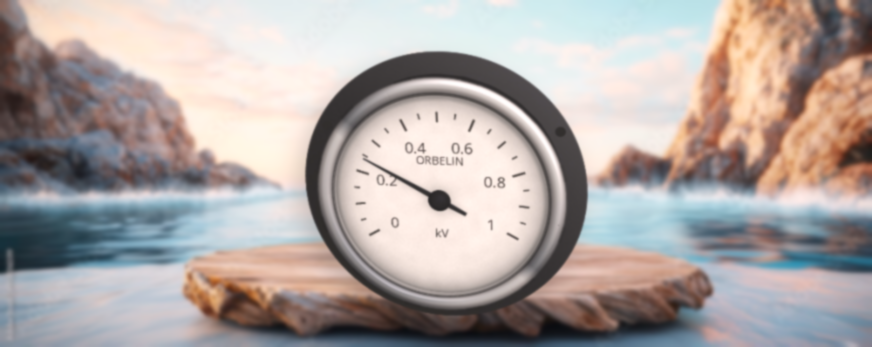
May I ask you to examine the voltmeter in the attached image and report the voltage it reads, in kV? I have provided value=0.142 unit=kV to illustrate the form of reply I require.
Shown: value=0.25 unit=kV
